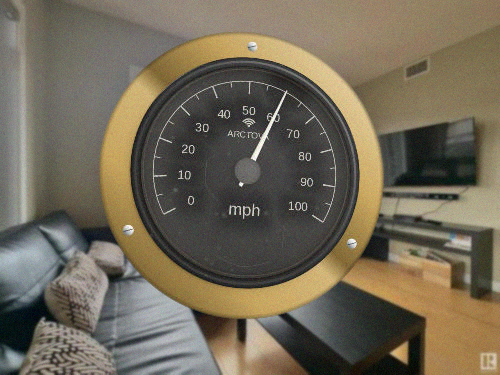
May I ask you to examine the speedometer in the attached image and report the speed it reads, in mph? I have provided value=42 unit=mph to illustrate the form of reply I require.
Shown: value=60 unit=mph
